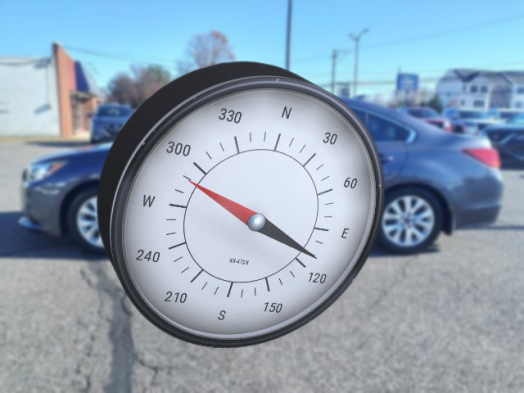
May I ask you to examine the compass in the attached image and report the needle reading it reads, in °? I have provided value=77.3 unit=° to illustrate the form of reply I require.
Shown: value=290 unit=°
